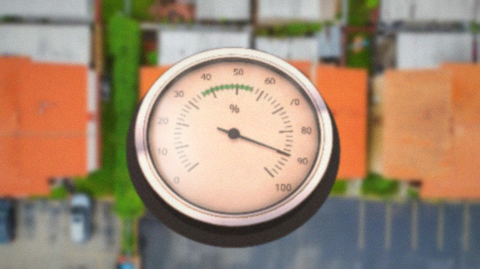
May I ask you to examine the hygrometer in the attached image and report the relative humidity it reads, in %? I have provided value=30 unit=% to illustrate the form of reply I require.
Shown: value=90 unit=%
